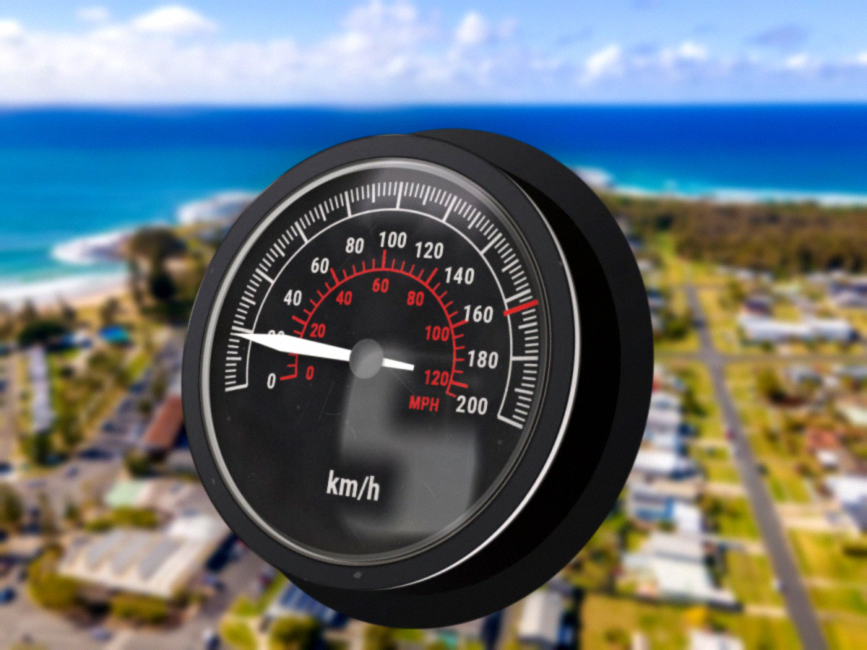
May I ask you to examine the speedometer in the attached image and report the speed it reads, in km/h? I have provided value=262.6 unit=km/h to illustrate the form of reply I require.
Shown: value=18 unit=km/h
